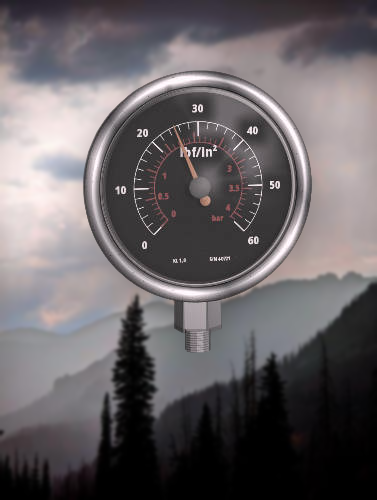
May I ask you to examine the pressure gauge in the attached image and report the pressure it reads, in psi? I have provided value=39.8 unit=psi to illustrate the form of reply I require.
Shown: value=25 unit=psi
